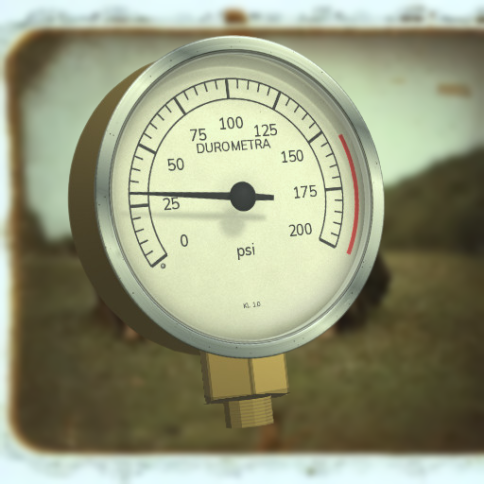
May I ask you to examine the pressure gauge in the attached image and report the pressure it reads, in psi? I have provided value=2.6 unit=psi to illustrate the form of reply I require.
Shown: value=30 unit=psi
